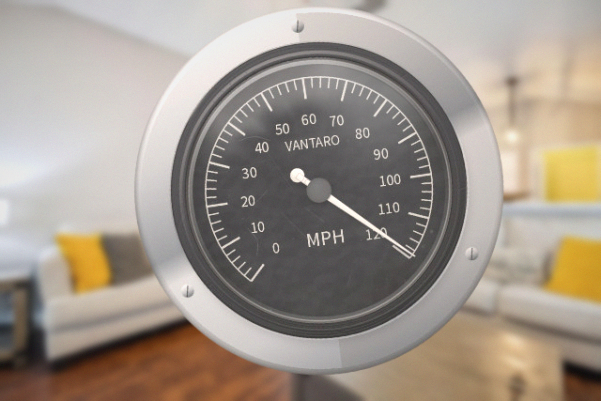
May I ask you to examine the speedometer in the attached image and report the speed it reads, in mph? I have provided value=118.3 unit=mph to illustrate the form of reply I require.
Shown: value=119 unit=mph
